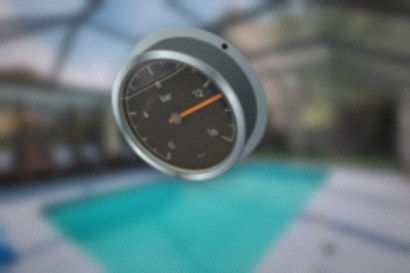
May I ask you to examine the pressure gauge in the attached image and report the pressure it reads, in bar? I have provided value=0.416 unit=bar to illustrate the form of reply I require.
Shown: value=13 unit=bar
